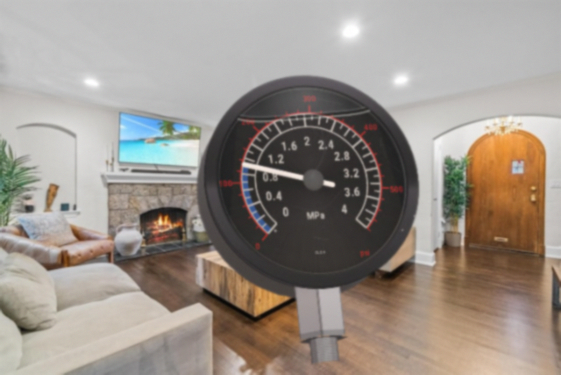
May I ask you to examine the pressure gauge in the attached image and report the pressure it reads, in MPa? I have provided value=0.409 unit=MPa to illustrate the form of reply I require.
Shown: value=0.9 unit=MPa
